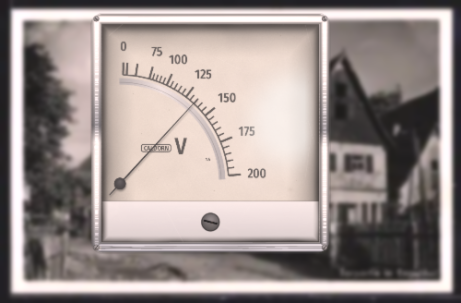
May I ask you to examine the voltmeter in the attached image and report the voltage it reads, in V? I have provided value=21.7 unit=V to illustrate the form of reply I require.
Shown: value=135 unit=V
